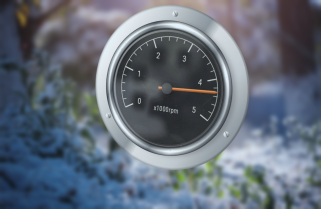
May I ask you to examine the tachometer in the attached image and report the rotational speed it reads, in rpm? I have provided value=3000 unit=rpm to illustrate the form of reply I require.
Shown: value=4300 unit=rpm
